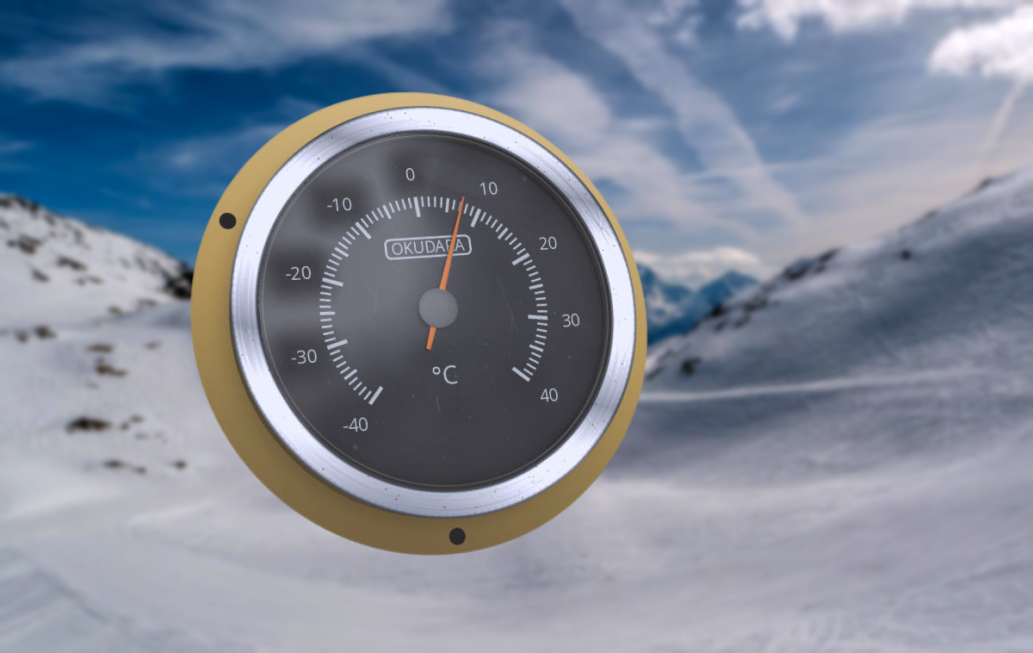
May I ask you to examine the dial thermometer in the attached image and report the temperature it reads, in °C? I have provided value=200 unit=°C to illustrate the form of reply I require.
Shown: value=7 unit=°C
